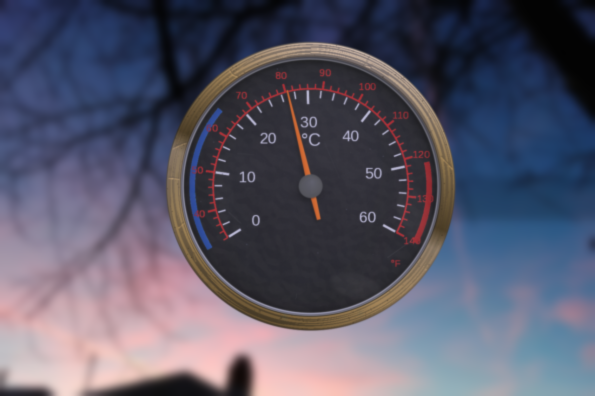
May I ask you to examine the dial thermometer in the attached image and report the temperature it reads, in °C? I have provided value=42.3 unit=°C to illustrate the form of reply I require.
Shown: value=27 unit=°C
